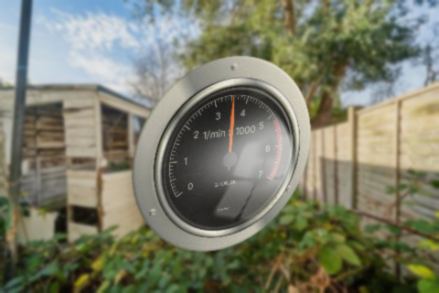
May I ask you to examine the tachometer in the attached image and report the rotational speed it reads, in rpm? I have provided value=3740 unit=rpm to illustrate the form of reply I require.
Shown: value=3500 unit=rpm
